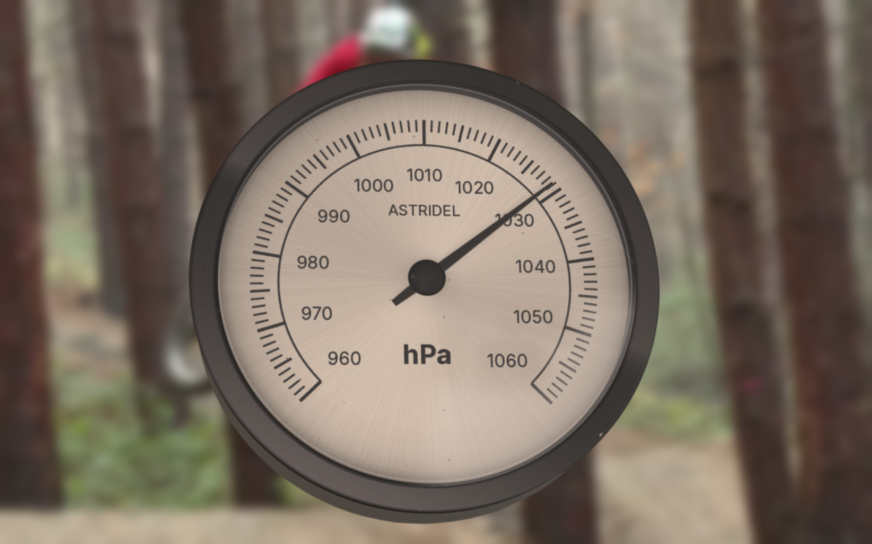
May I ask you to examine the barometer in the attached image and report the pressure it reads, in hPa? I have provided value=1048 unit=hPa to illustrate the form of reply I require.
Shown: value=1029 unit=hPa
